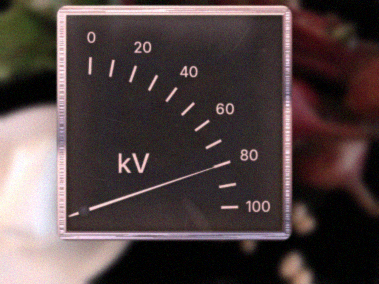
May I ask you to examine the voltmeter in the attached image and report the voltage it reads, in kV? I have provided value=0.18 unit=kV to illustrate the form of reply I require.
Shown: value=80 unit=kV
